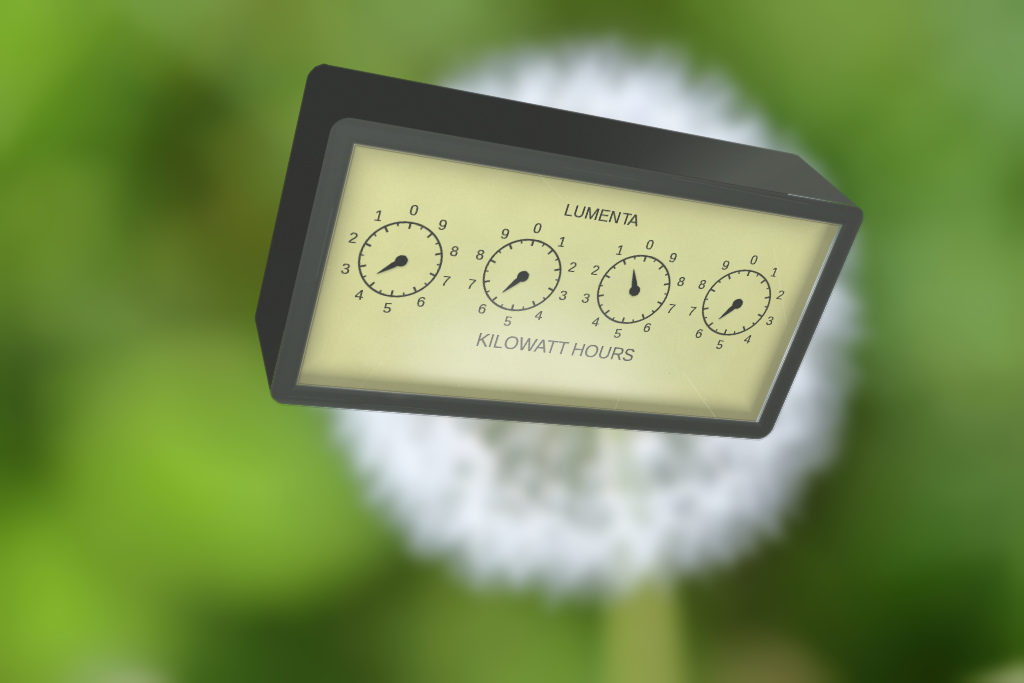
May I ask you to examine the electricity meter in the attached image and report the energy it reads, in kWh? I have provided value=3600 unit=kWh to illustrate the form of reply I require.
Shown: value=3606 unit=kWh
